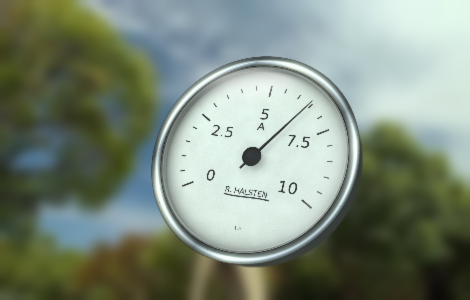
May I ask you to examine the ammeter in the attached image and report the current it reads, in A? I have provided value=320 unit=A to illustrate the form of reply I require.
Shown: value=6.5 unit=A
